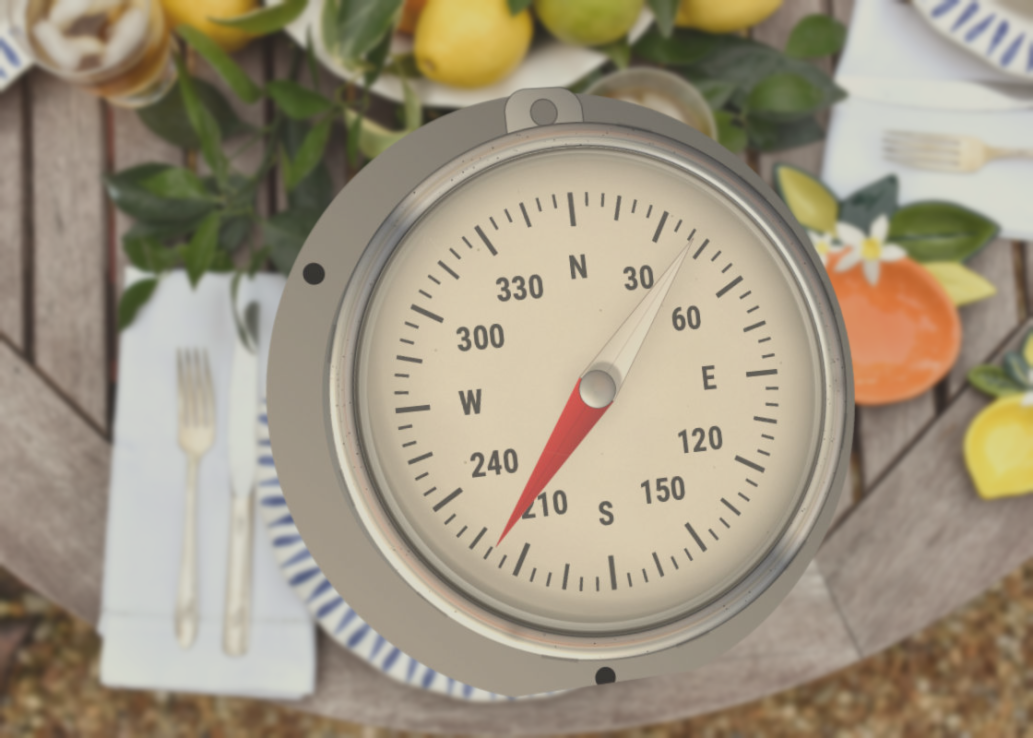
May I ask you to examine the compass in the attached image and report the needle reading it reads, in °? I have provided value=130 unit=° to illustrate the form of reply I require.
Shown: value=220 unit=°
